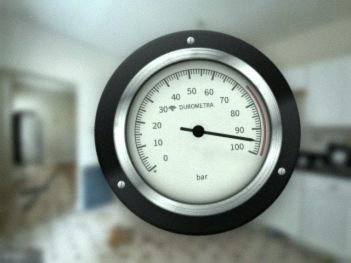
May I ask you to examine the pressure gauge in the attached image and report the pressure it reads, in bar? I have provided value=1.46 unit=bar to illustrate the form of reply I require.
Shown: value=95 unit=bar
